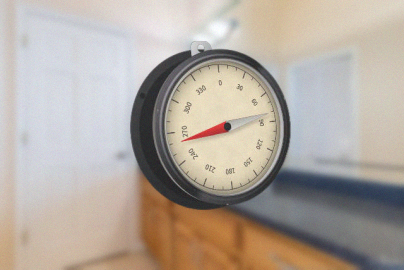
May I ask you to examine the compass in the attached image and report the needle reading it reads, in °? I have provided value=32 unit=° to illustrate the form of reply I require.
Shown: value=260 unit=°
